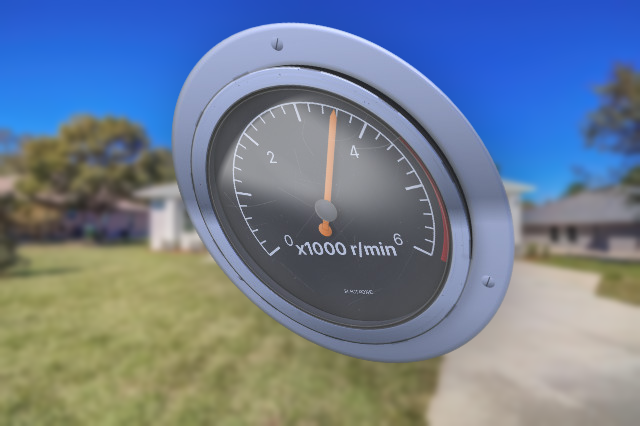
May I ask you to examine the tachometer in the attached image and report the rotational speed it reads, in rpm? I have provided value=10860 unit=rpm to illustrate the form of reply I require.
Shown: value=3600 unit=rpm
